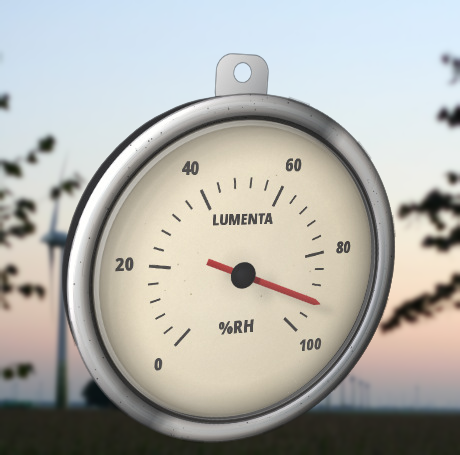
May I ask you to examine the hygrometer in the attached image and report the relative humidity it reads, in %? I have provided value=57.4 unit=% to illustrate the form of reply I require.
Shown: value=92 unit=%
